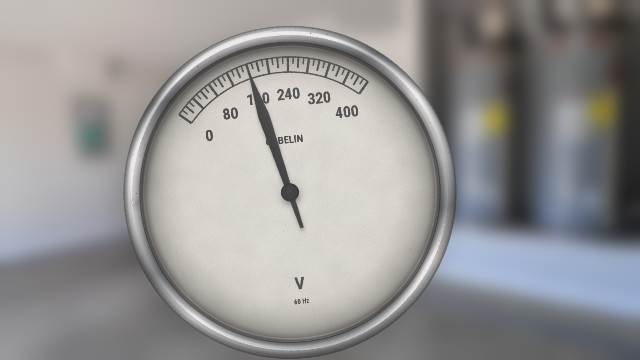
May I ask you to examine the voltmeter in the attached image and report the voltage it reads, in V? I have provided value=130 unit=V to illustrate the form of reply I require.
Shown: value=160 unit=V
